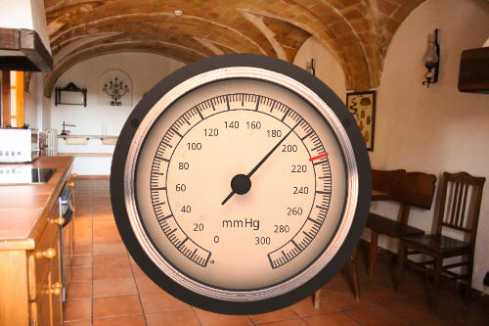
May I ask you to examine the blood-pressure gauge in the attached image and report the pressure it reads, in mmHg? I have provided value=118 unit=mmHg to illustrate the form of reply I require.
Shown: value=190 unit=mmHg
